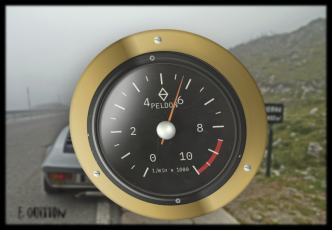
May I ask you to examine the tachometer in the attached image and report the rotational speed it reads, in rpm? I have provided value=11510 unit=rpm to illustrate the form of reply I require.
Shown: value=5750 unit=rpm
